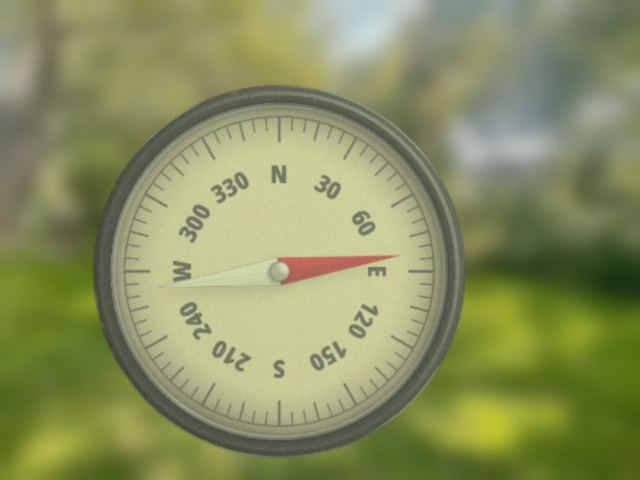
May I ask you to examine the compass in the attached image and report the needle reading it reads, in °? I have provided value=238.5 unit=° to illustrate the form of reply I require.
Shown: value=82.5 unit=°
